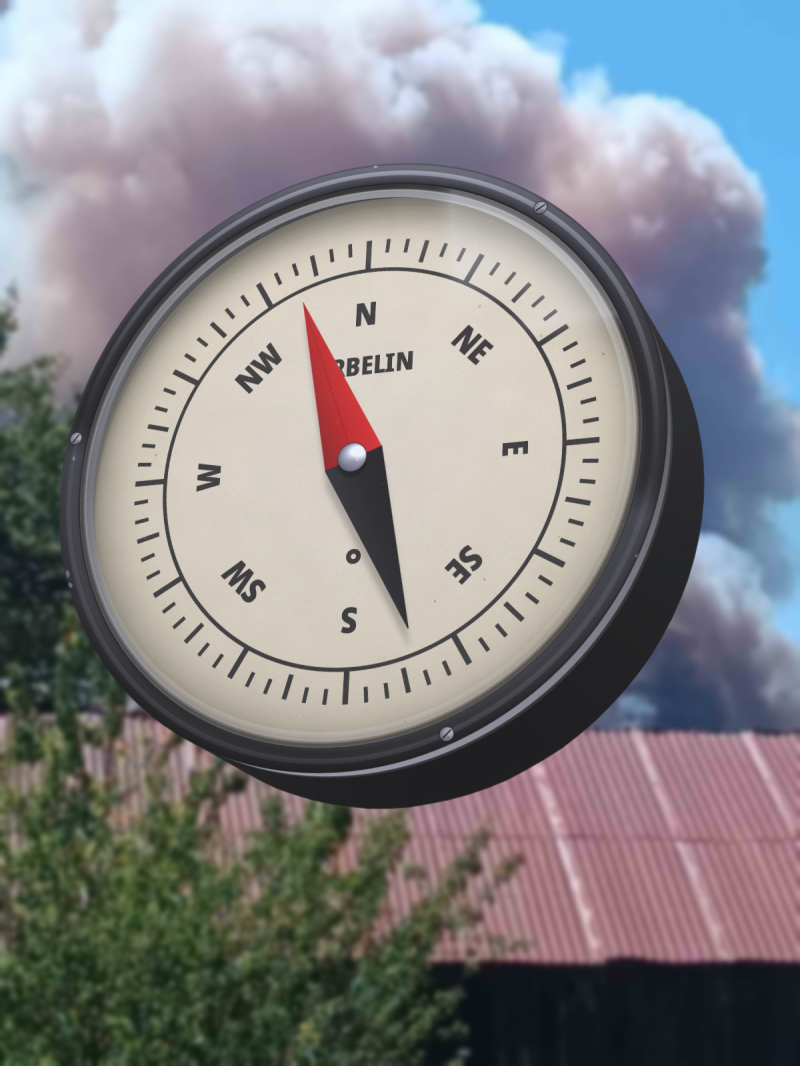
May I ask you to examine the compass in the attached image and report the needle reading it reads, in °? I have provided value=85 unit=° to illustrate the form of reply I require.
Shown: value=340 unit=°
